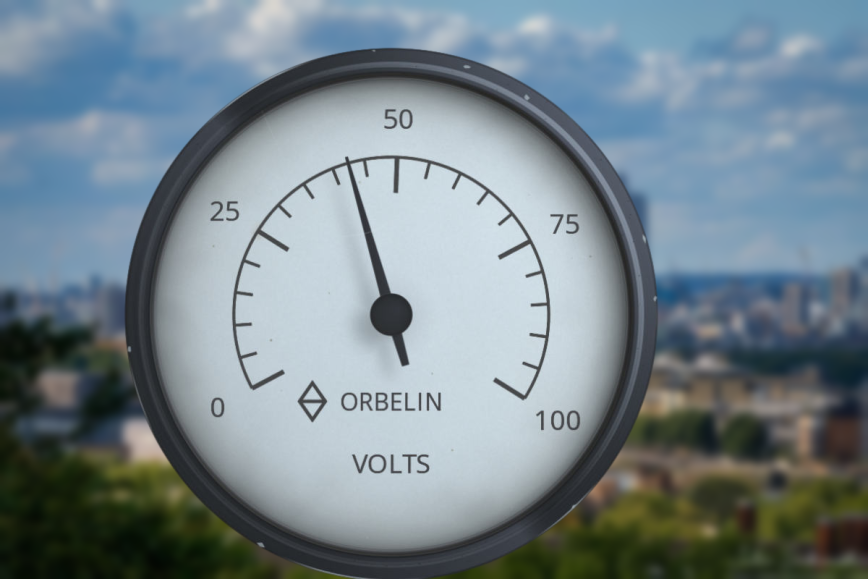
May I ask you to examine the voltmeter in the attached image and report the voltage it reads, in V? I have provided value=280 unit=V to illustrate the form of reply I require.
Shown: value=42.5 unit=V
